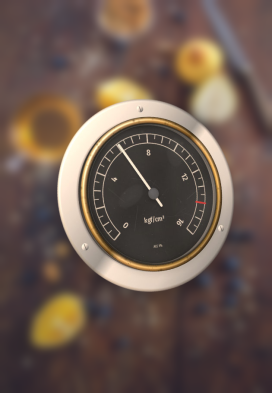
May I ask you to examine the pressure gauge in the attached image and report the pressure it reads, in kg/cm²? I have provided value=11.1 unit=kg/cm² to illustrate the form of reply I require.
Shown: value=6 unit=kg/cm²
